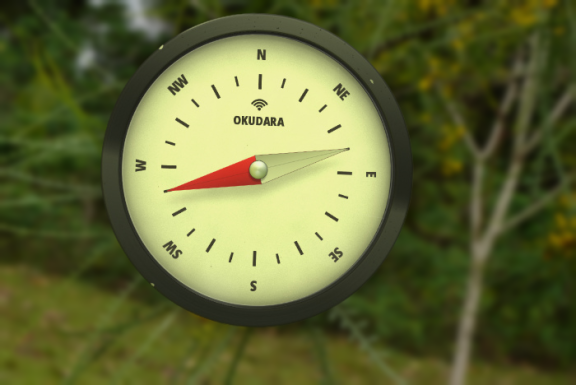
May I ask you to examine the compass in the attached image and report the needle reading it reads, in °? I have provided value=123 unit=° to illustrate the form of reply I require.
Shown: value=255 unit=°
